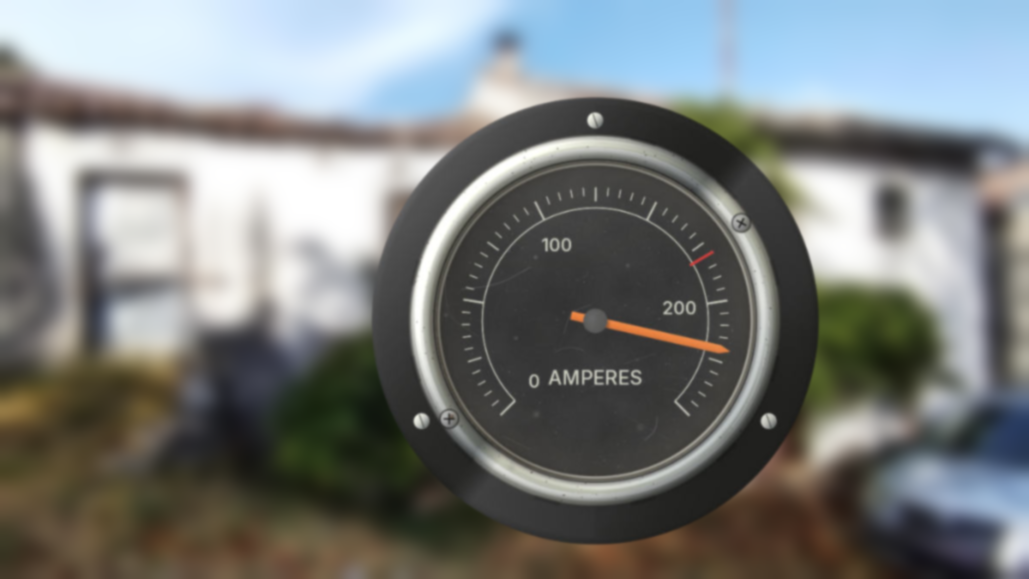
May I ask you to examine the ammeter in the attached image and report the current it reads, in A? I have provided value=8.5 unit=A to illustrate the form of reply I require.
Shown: value=220 unit=A
